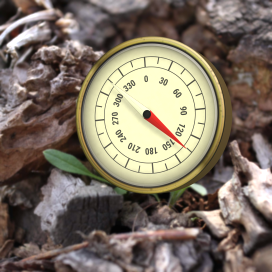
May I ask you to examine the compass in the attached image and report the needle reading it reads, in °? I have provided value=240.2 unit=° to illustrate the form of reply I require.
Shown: value=135 unit=°
